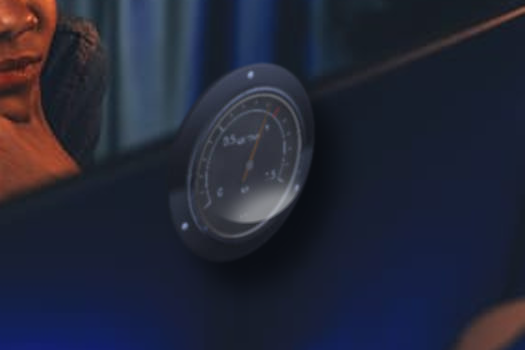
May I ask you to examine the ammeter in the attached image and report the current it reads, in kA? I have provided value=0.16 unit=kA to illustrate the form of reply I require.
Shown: value=0.9 unit=kA
